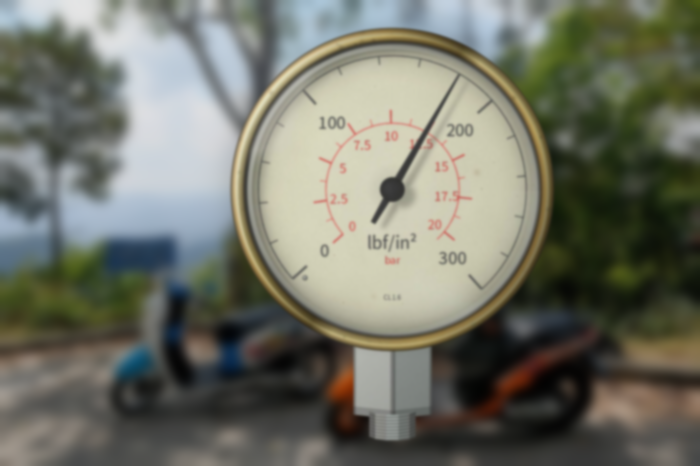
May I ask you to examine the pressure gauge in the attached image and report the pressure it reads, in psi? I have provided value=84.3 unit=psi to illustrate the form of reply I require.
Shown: value=180 unit=psi
